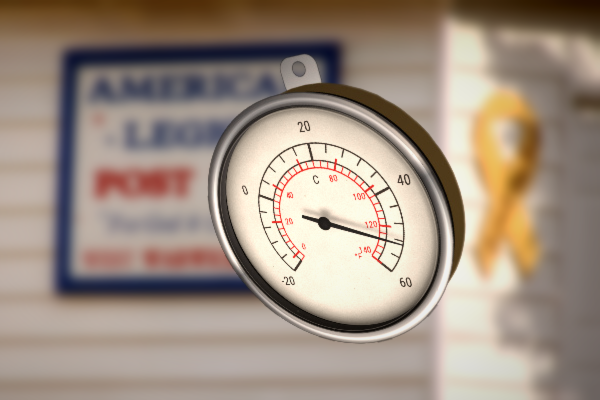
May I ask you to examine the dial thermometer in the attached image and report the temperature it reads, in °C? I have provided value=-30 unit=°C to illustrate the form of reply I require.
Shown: value=52 unit=°C
